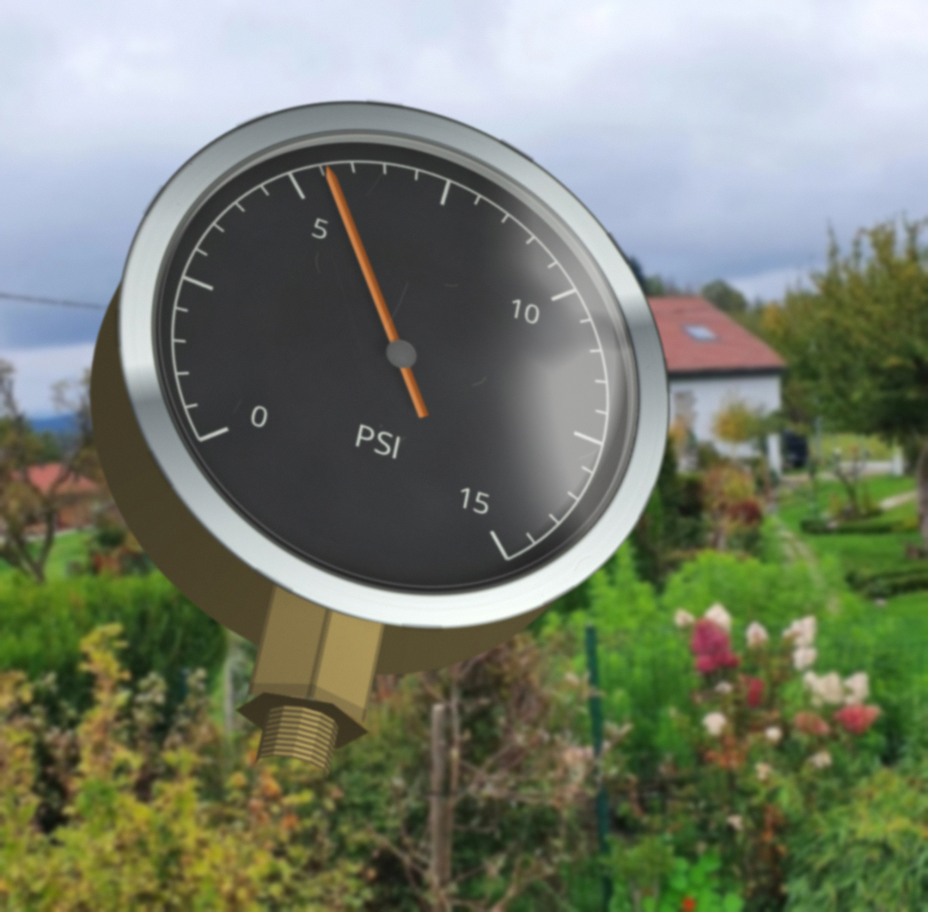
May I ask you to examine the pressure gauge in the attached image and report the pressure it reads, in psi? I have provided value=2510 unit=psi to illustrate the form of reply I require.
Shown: value=5.5 unit=psi
